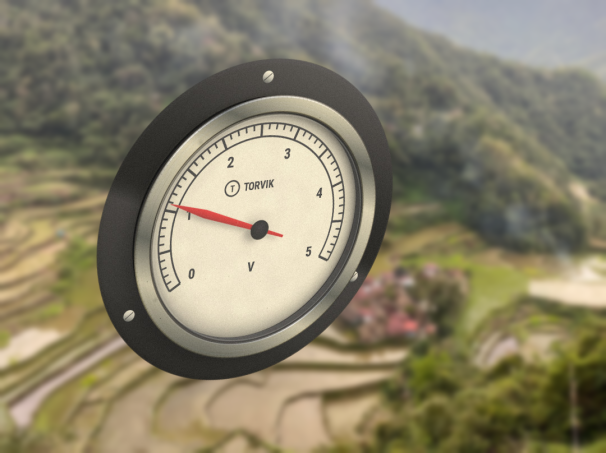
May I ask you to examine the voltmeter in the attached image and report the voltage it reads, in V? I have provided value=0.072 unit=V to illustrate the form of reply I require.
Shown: value=1.1 unit=V
